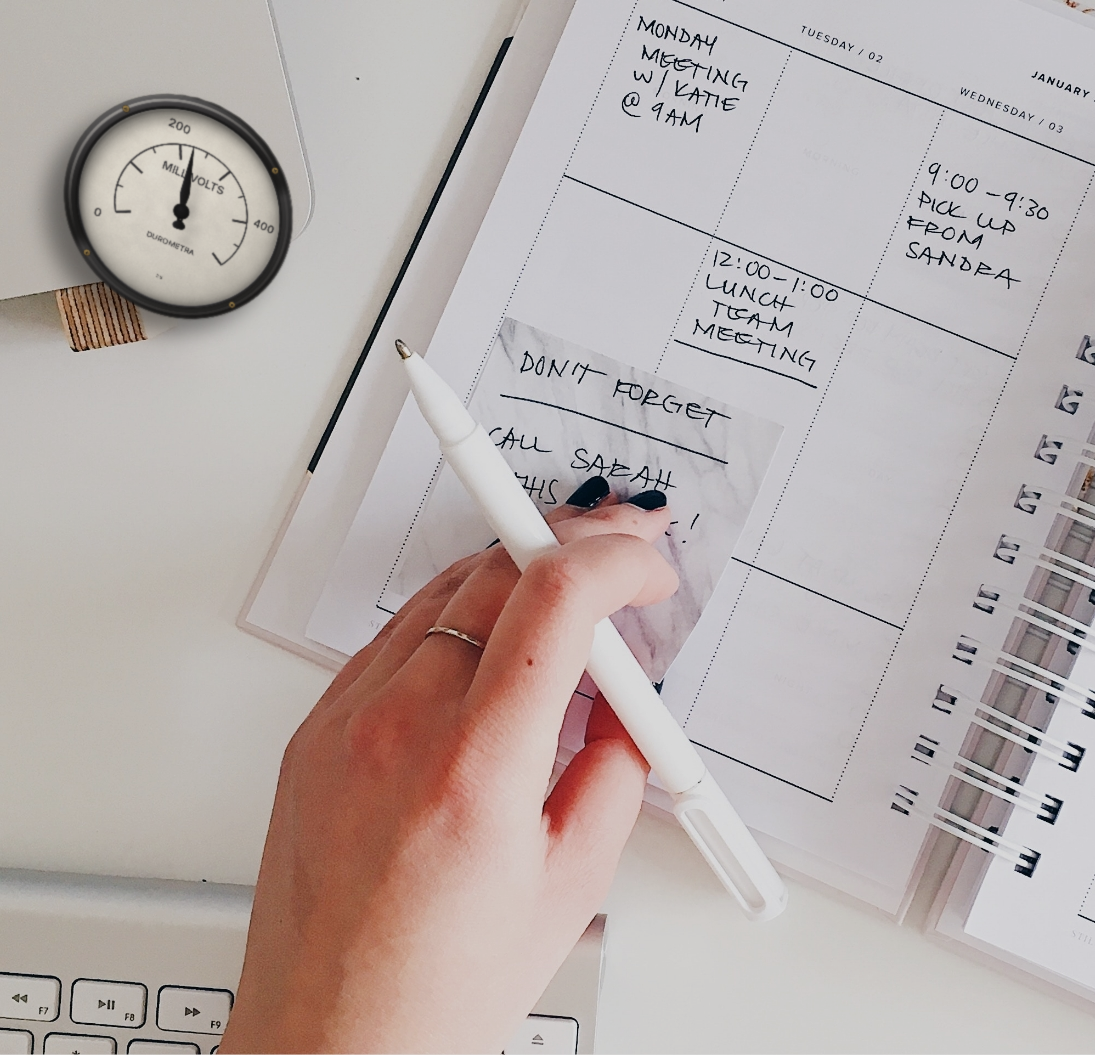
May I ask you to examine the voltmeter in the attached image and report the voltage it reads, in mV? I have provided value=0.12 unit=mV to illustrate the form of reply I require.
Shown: value=225 unit=mV
